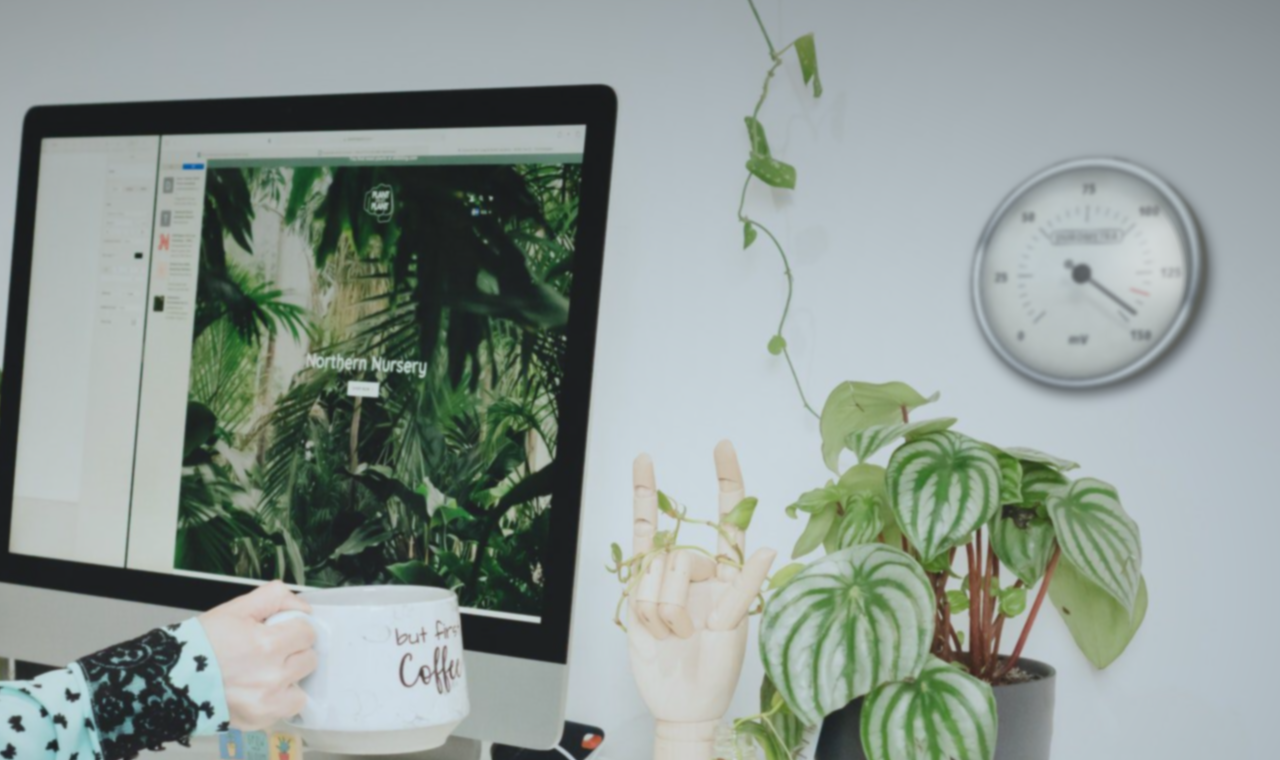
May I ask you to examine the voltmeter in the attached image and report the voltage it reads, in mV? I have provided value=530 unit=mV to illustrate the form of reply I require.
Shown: value=145 unit=mV
